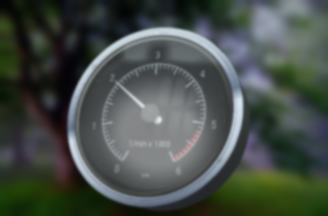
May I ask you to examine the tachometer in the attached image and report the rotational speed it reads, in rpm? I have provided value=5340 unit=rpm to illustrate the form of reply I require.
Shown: value=2000 unit=rpm
